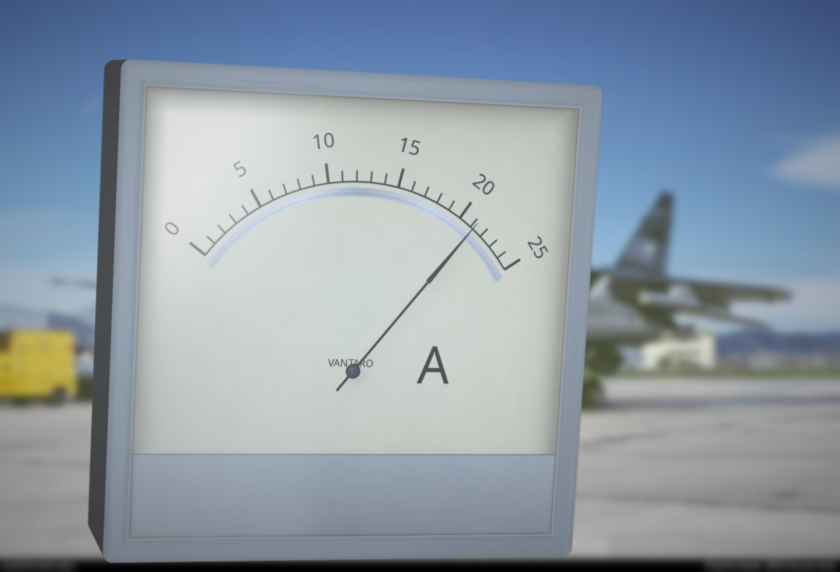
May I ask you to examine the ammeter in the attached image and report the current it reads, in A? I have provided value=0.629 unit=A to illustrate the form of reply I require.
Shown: value=21 unit=A
